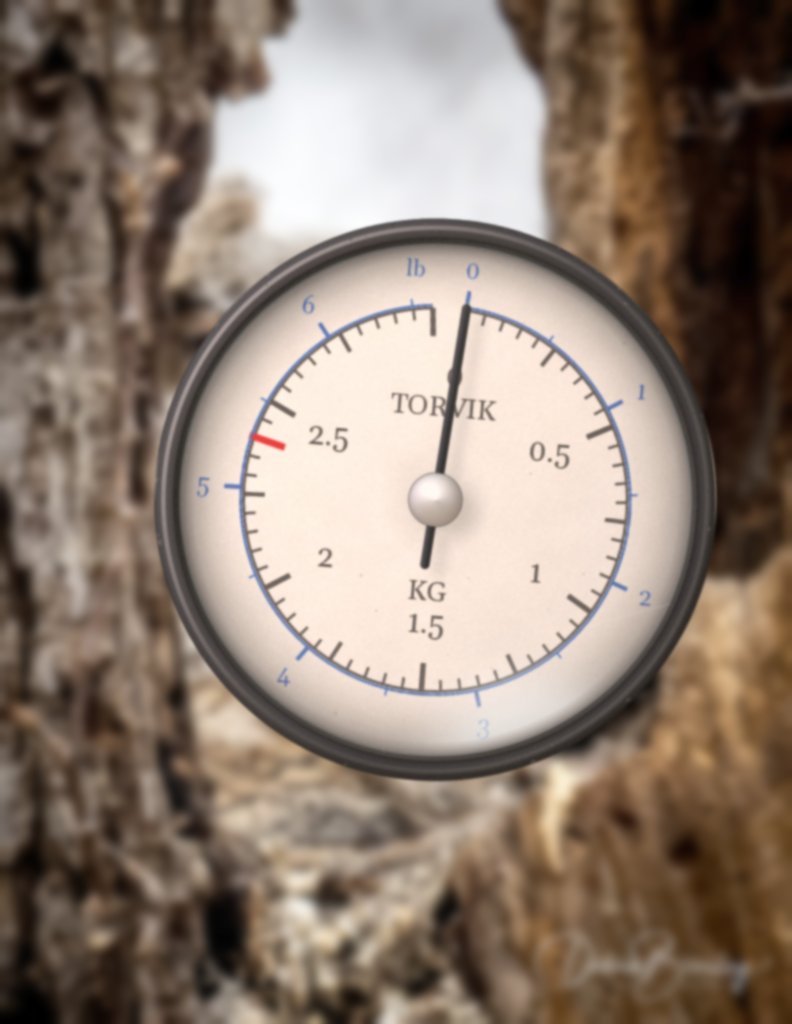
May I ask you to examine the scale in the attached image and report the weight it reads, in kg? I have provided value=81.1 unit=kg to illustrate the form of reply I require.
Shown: value=0 unit=kg
